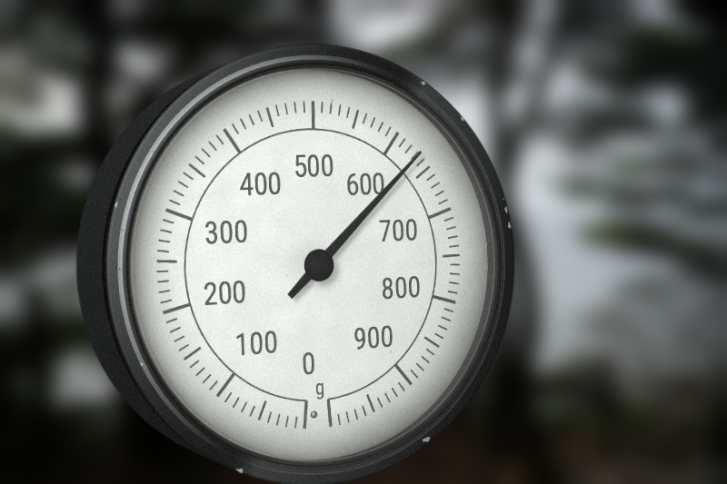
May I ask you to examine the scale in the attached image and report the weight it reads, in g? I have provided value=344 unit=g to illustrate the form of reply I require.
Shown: value=630 unit=g
